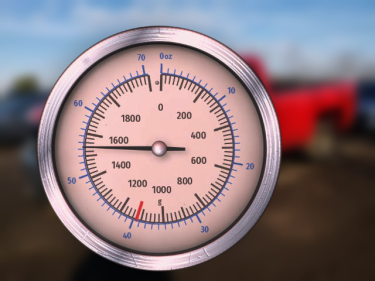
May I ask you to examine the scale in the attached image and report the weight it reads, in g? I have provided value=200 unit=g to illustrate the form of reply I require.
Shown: value=1540 unit=g
